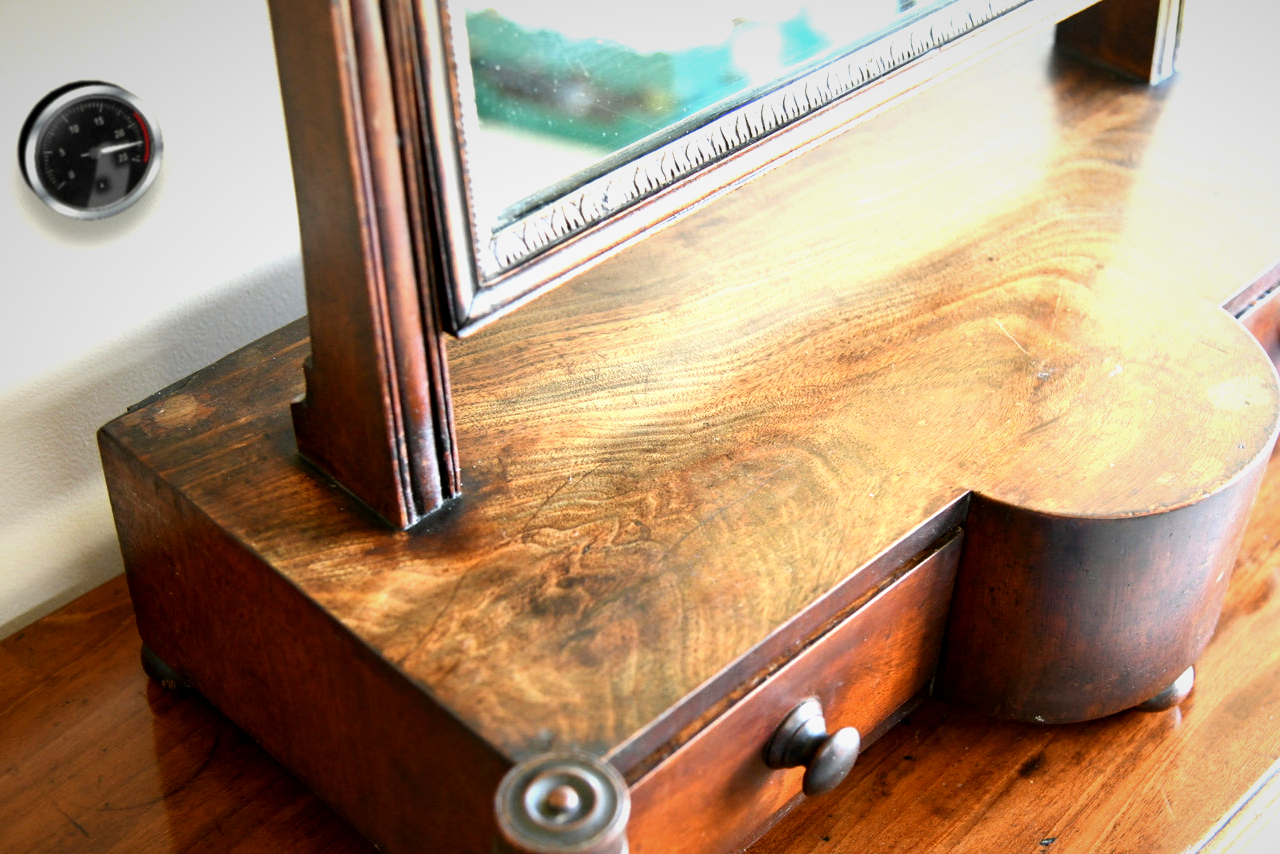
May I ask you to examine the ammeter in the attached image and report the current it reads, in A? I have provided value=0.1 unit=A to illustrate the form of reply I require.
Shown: value=22.5 unit=A
